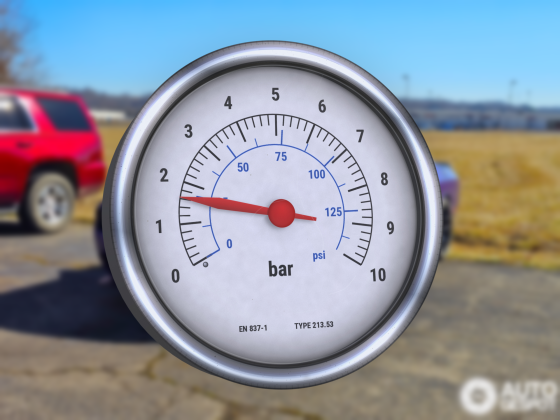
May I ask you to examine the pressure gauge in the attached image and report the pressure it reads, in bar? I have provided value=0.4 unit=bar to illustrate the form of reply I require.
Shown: value=1.6 unit=bar
